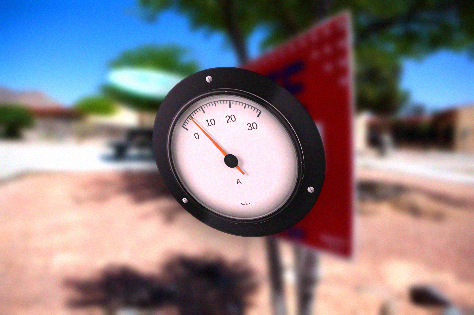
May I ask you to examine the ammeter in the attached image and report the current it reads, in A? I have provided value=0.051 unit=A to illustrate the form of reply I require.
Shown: value=5 unit=A
